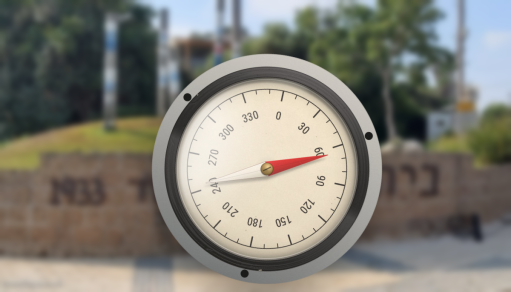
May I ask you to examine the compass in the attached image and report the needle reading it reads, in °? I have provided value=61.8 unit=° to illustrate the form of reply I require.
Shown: value=65 unit=°
